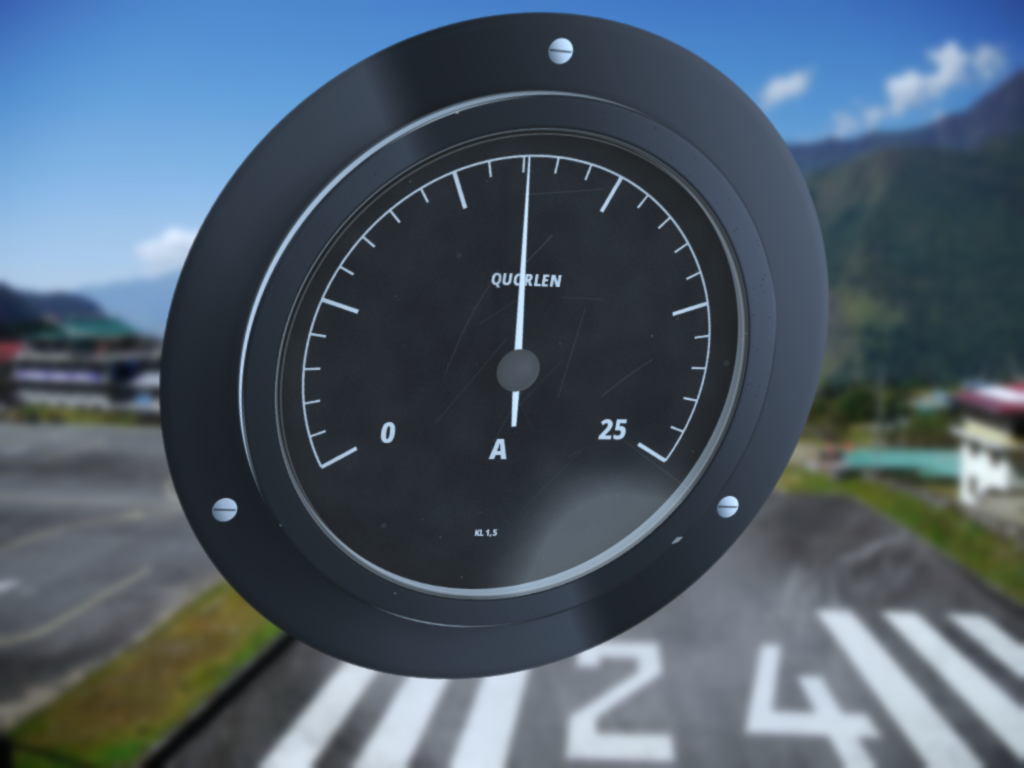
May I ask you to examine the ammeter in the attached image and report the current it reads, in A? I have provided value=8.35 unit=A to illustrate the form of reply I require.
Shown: value=12 unit=A
